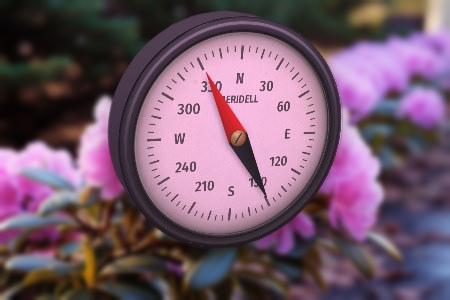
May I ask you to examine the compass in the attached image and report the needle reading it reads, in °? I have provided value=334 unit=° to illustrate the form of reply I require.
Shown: value=330 unit=°
